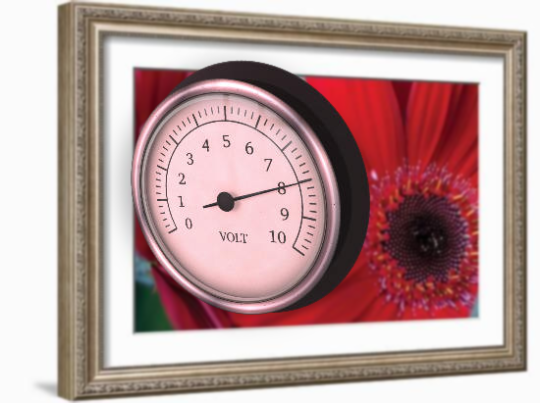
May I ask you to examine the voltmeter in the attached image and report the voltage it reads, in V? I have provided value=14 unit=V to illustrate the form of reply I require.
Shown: value=8 unit=V
